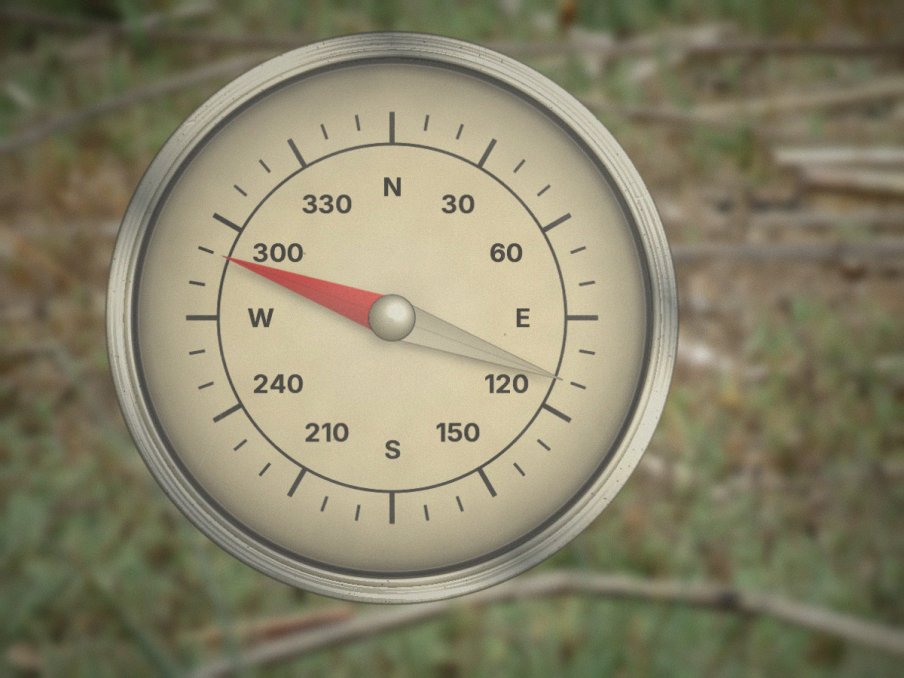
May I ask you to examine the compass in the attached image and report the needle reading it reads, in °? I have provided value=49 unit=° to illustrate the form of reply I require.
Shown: value=290 unit=°
